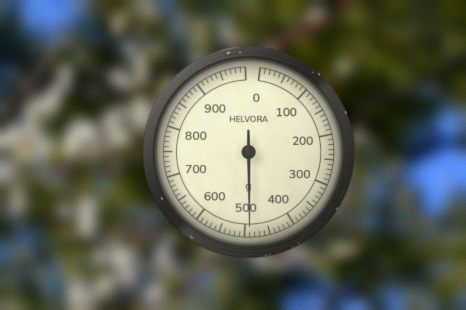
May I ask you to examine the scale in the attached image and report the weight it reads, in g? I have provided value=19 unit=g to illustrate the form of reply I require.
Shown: value=490 unit=g
